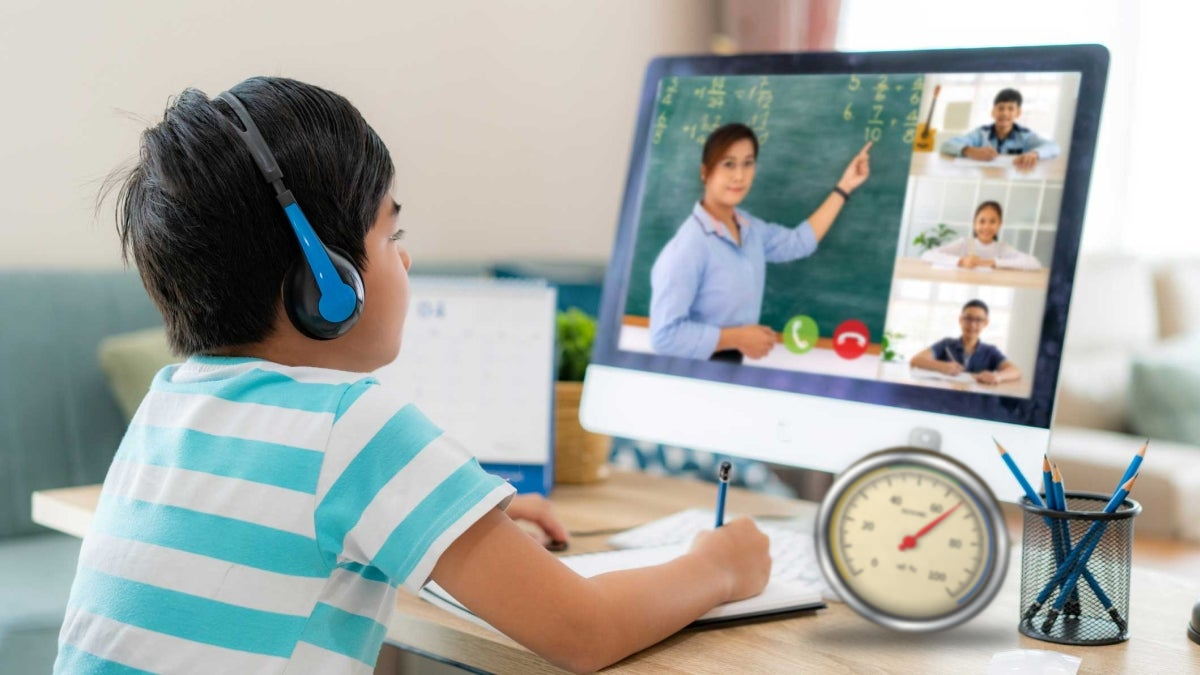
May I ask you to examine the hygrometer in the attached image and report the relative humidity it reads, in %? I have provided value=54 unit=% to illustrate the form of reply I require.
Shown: value=65 unit=%
